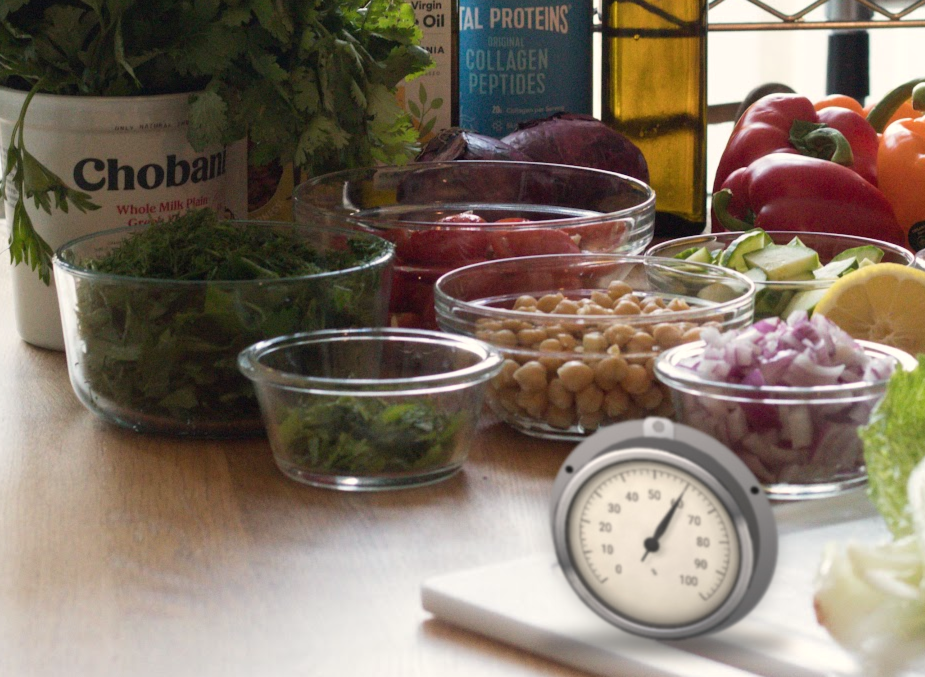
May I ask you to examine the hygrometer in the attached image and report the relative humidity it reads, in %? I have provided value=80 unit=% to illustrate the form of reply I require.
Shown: value=60 unit=%
